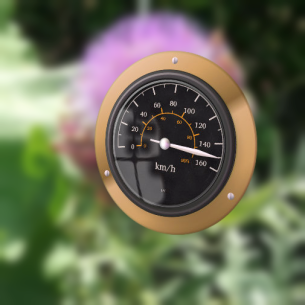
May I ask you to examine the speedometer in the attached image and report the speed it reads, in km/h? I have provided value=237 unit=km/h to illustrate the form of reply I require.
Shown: value=150 unit=km/h
